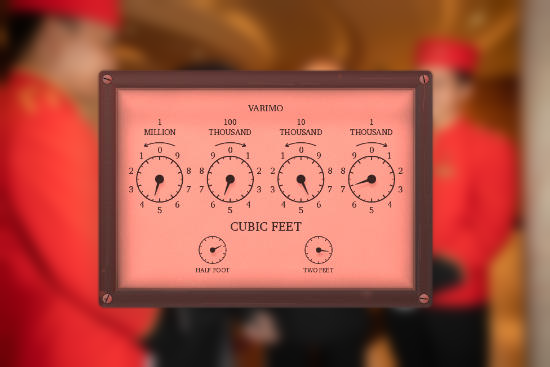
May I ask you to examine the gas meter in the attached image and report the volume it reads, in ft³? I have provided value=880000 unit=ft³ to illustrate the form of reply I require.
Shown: value=455700 unit=ft³
